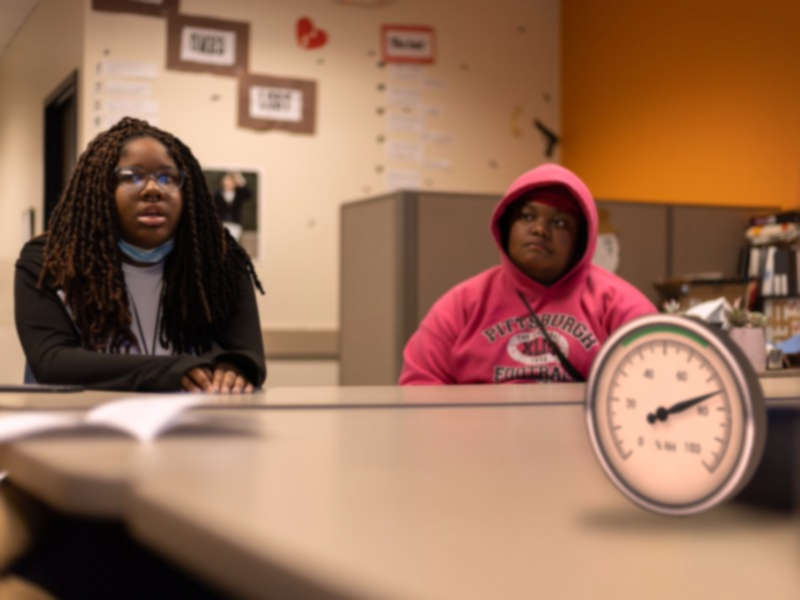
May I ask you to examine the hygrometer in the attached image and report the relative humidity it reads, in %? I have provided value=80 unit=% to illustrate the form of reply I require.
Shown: value=75 unit=%
